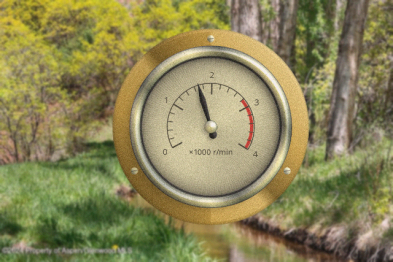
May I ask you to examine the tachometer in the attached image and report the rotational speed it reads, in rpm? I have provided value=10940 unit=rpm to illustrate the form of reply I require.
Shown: value=1700 unit=rpm
